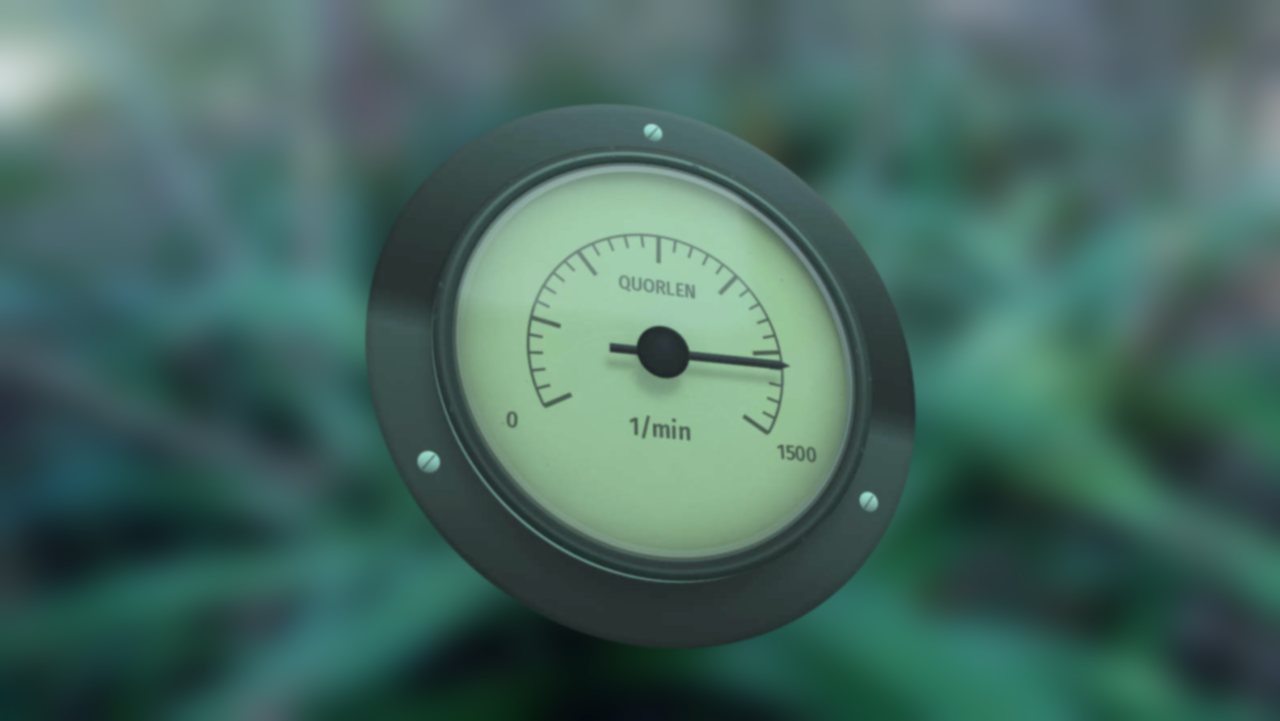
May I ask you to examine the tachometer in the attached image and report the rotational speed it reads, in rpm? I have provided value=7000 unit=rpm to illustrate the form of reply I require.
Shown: value=1300 unit=rpm
